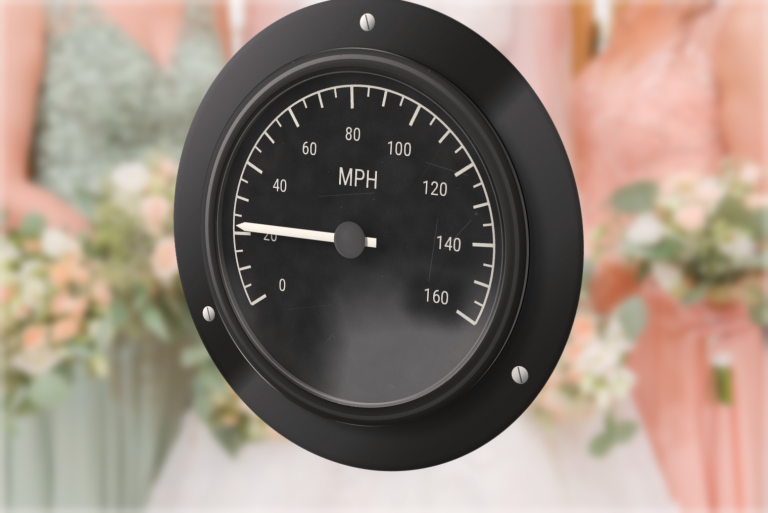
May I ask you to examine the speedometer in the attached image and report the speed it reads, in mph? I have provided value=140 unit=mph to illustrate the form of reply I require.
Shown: value=22.5 unit=mph
